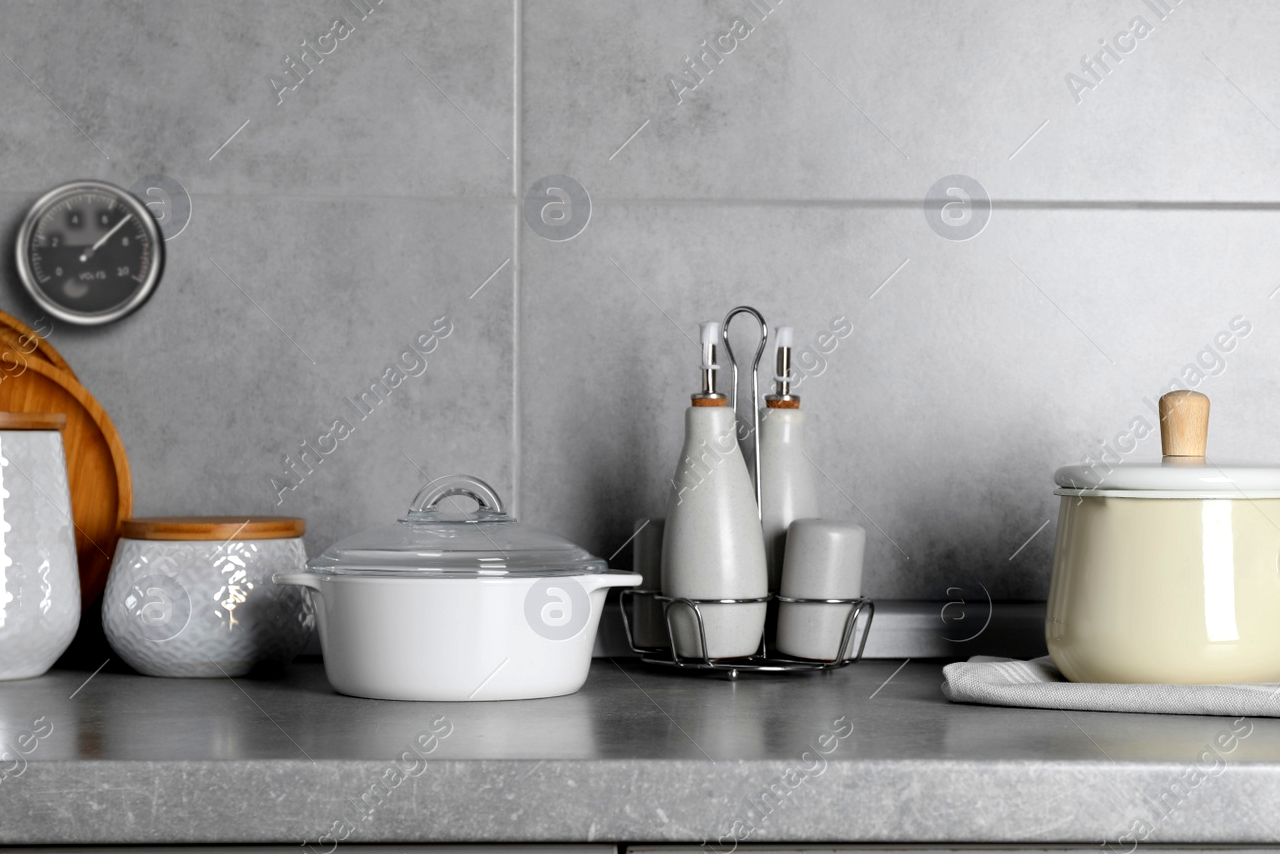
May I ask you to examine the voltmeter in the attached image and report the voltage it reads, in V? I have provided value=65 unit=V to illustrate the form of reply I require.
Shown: value=7 unit=V
